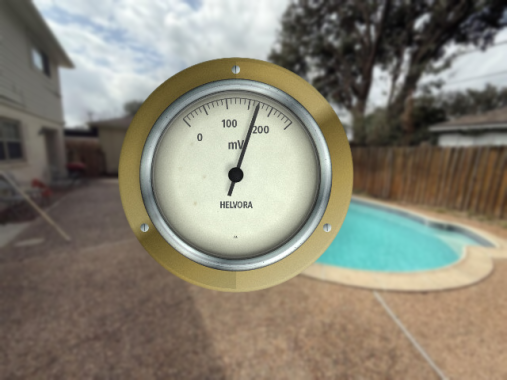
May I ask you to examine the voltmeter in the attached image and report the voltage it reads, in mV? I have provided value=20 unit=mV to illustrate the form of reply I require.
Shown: value=170 unit=mV
